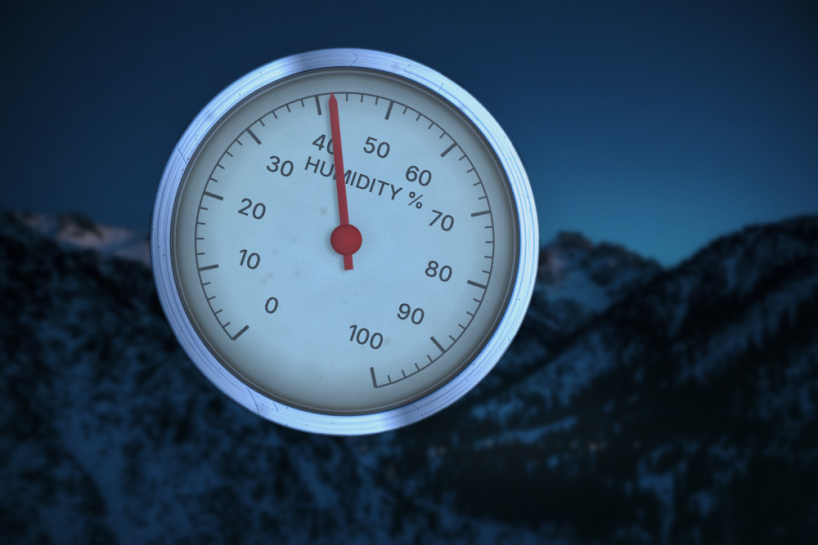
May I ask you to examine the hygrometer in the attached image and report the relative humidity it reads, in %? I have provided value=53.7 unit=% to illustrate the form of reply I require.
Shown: value=42 unit=%
